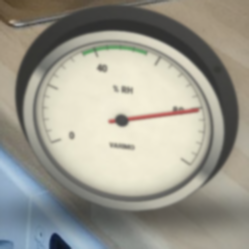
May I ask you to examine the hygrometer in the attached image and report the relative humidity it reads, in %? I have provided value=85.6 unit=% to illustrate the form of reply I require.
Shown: value=80 unit=%
